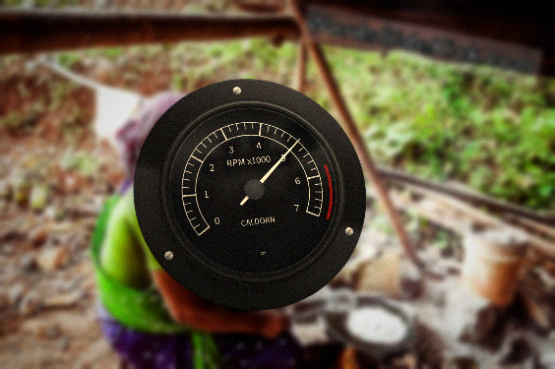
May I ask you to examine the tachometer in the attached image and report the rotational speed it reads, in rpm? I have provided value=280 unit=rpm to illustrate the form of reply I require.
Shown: value=5000 unit=rpm
